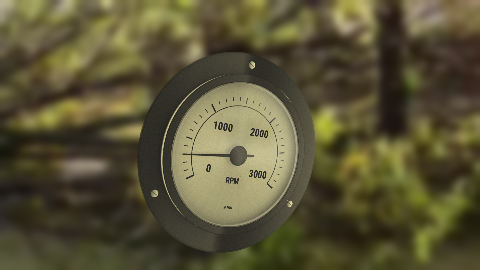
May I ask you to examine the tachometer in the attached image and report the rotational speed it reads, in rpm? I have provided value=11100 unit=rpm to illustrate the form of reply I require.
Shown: value=300 unit=rpm
